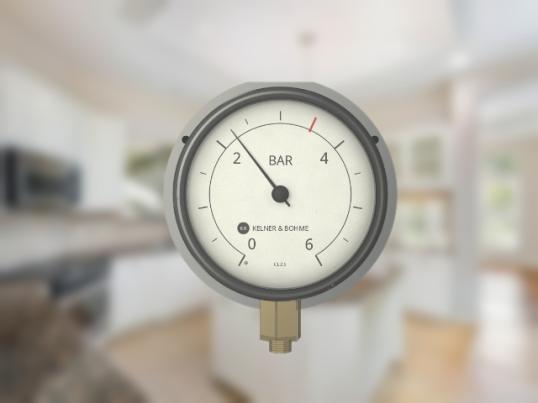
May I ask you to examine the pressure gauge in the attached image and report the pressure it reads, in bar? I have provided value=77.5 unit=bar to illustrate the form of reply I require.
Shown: value=2.25 unit=bar
